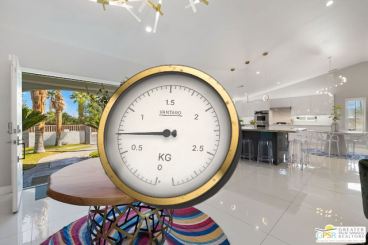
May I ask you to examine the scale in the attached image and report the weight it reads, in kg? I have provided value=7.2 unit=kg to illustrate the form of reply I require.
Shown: value=0.7 unit=kg
